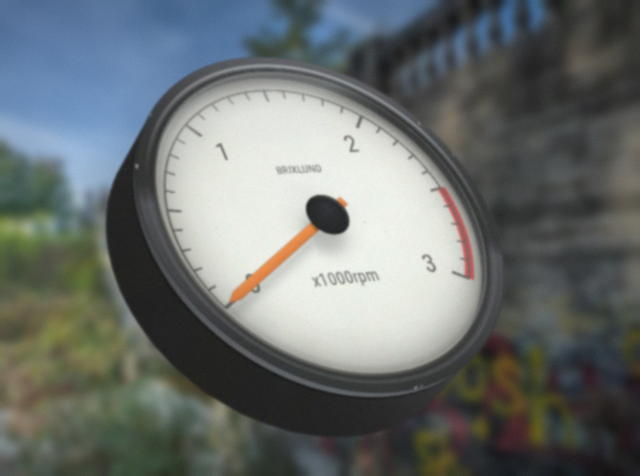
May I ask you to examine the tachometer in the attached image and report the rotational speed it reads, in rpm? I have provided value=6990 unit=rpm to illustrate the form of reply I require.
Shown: value=0 unit=rpm
